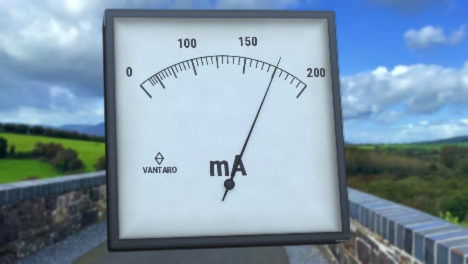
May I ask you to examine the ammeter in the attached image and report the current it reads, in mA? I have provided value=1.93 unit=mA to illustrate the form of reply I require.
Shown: value=175 unit=mA
